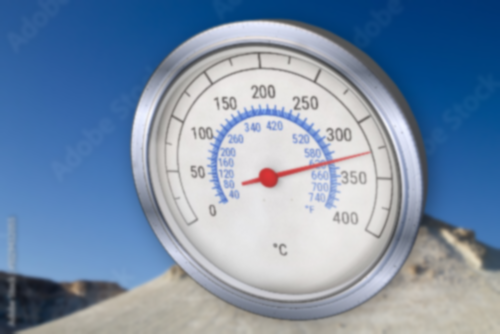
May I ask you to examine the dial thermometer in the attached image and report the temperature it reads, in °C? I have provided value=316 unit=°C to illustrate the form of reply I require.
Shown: value=325 unit=°C
